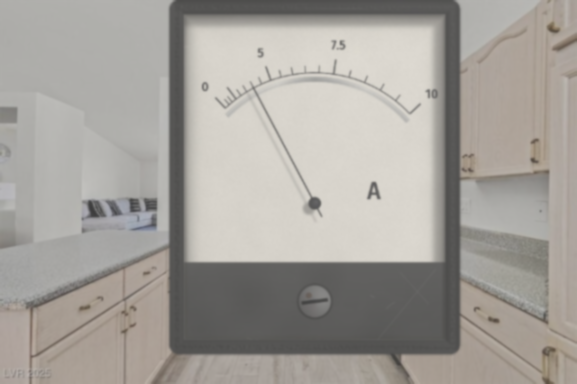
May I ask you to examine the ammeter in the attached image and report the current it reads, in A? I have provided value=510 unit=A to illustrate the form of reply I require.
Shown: value=4 unit=A
